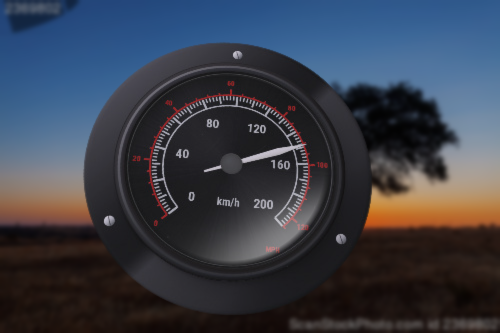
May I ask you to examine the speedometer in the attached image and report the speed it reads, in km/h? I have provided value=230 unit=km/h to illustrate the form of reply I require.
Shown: value=150 unit=km/h
